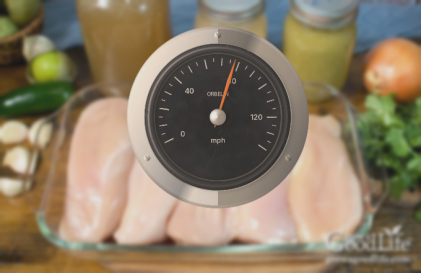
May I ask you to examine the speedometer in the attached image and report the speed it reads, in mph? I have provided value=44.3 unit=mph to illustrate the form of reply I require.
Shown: value=77.5 unit=mph
